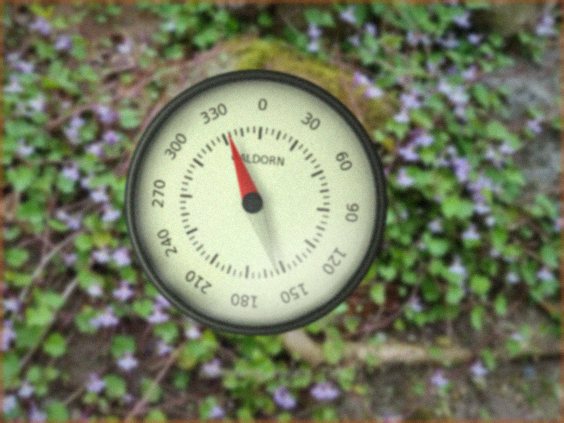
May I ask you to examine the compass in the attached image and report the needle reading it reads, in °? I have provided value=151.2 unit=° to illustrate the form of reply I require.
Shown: value=335 unit=°
